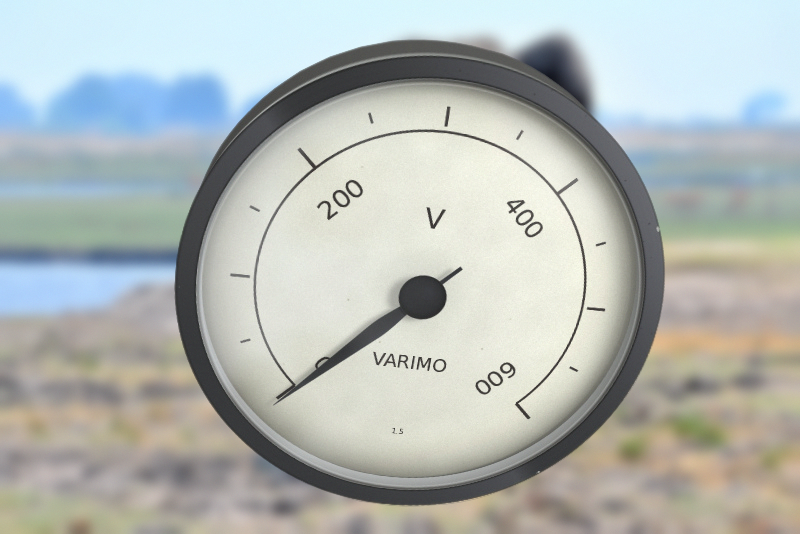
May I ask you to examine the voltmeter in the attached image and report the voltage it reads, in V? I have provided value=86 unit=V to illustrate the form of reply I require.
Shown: value=0 unit=V
